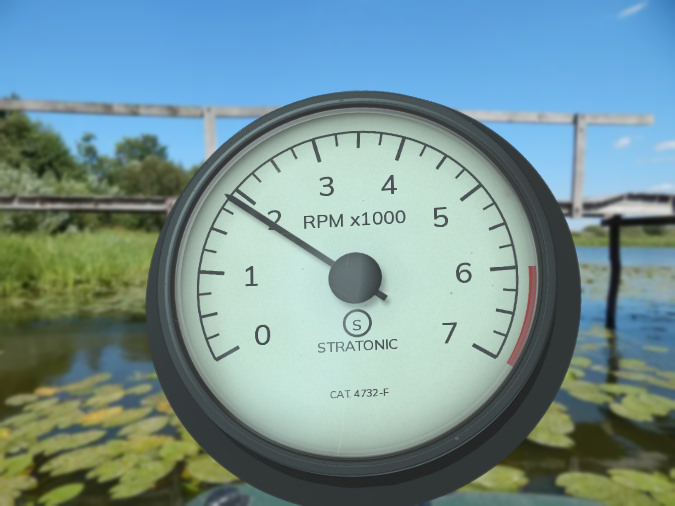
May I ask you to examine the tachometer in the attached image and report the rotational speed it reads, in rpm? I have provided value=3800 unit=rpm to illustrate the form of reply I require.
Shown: value=1875 unit=rpm
